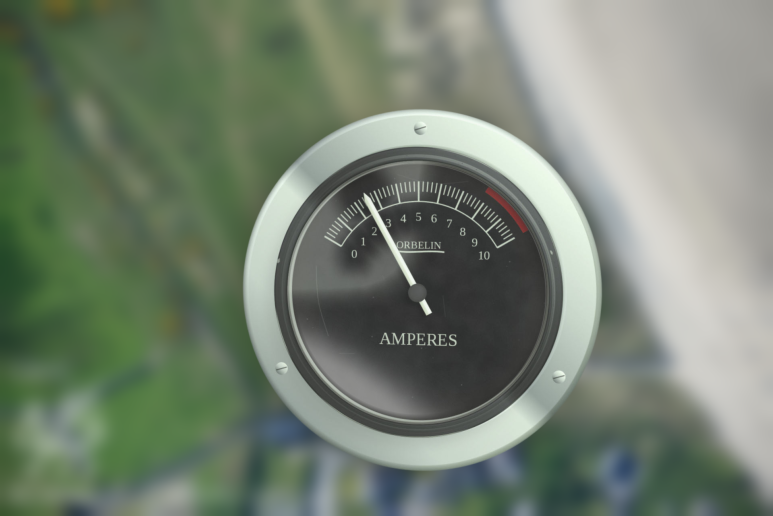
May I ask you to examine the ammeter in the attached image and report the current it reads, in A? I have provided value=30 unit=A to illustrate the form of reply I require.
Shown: value=2.6 unit=A
